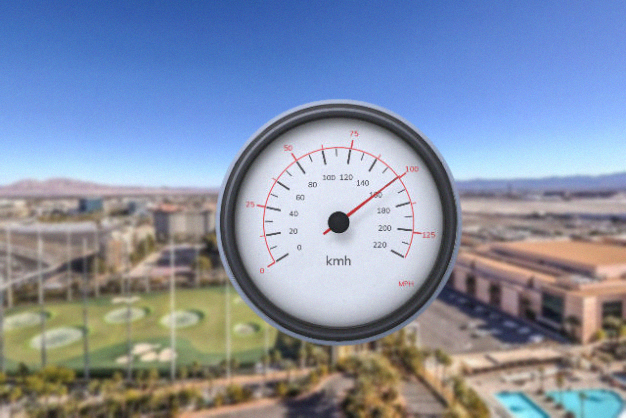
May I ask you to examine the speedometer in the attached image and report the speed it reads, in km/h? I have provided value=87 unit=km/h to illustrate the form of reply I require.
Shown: value=160 unit=km/h
